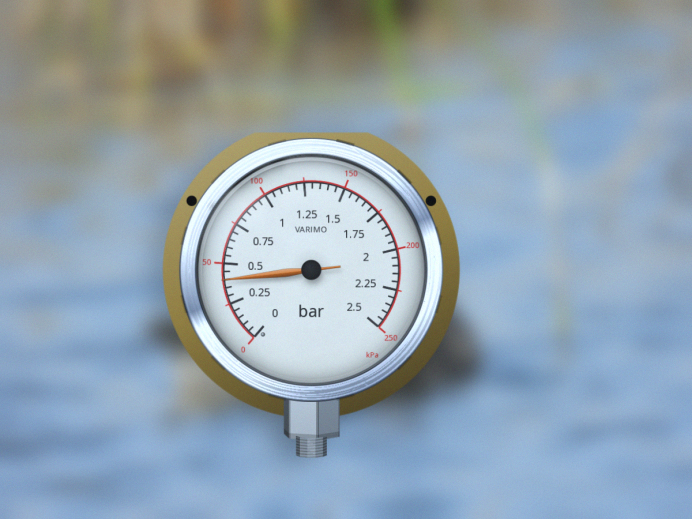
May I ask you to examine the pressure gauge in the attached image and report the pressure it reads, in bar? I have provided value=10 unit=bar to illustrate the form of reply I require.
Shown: value=0.4 unit=bar
